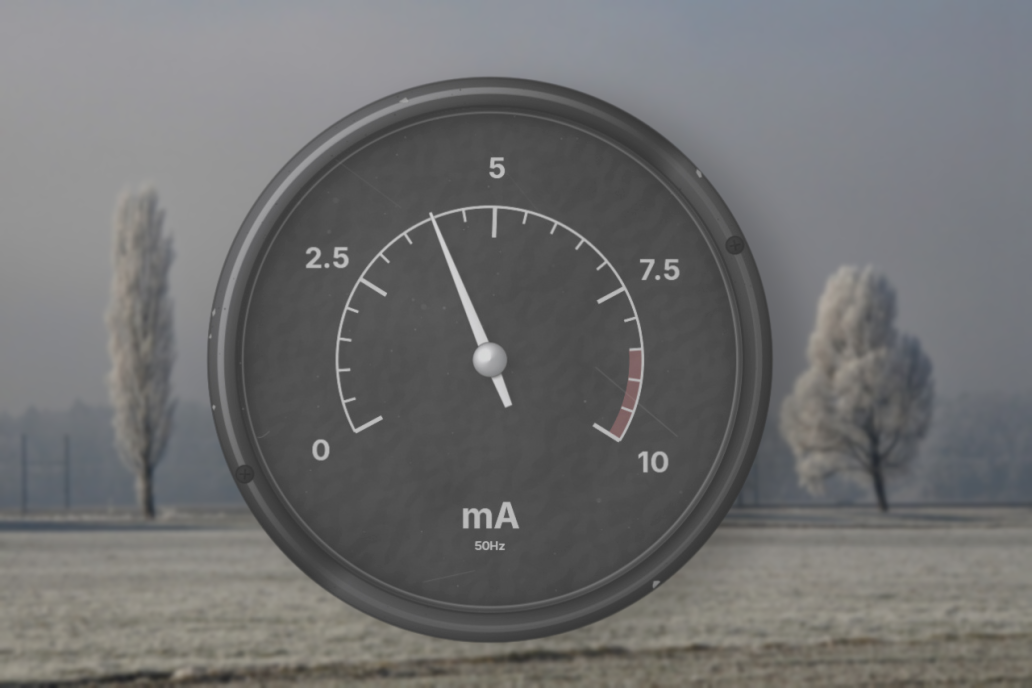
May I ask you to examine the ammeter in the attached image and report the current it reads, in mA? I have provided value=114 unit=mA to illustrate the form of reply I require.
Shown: value=4 unit=mA
